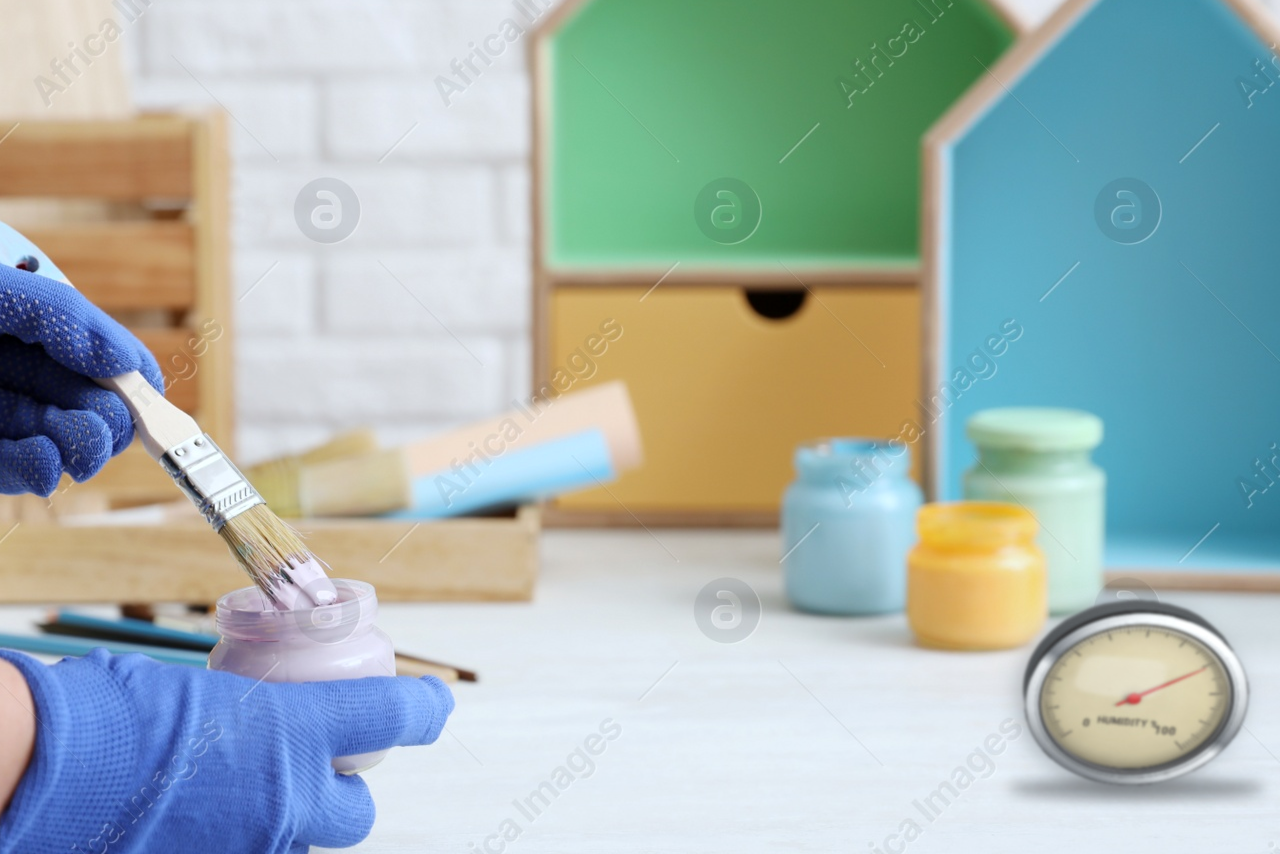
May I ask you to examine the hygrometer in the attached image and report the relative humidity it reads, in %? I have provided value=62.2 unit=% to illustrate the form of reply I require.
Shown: value=70 unit=%
